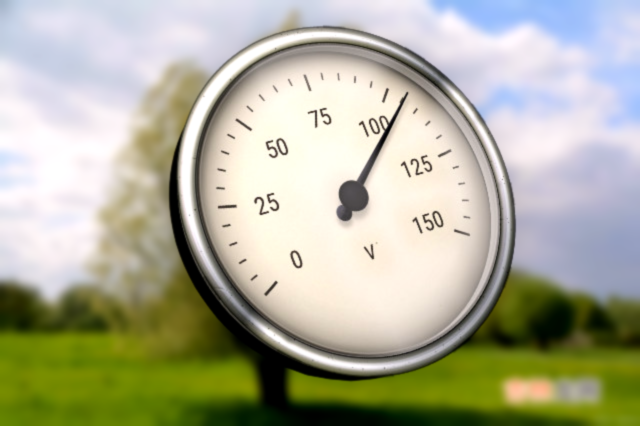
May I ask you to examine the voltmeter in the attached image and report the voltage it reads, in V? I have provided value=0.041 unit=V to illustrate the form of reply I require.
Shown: value=105 unit=V
